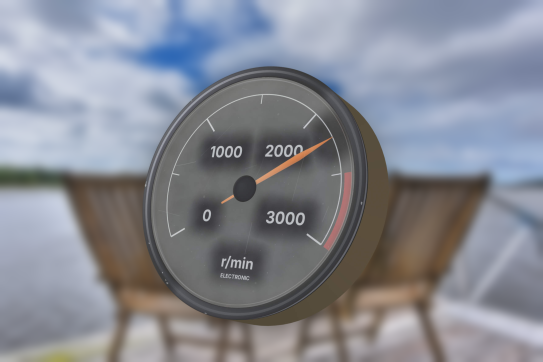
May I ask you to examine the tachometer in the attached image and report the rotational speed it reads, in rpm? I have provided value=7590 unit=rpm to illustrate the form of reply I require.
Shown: value=2250 unit=rpm
